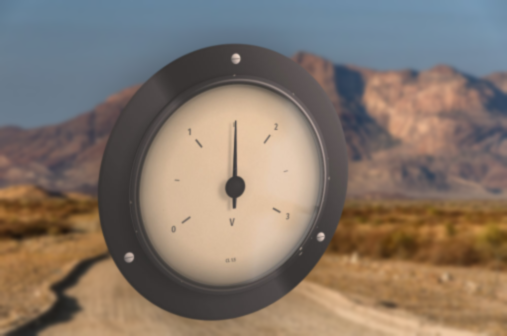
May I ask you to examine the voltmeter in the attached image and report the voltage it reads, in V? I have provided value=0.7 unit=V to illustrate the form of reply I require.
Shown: value=1.5 unit=V
